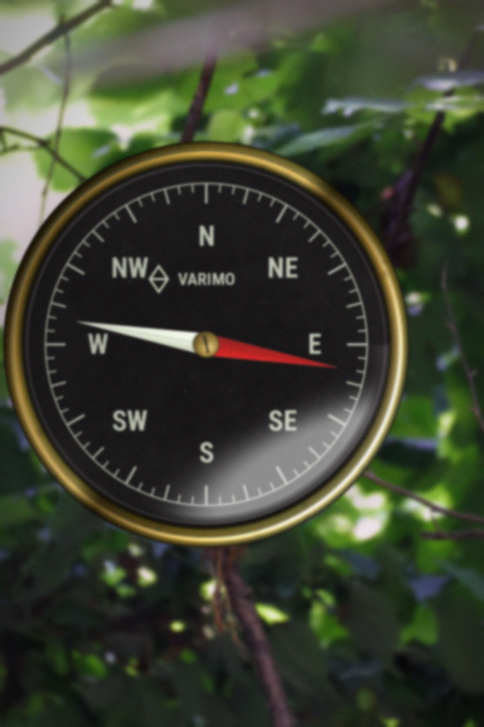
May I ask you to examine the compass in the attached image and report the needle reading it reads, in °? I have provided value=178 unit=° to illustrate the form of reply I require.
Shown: value=100 unit=°
